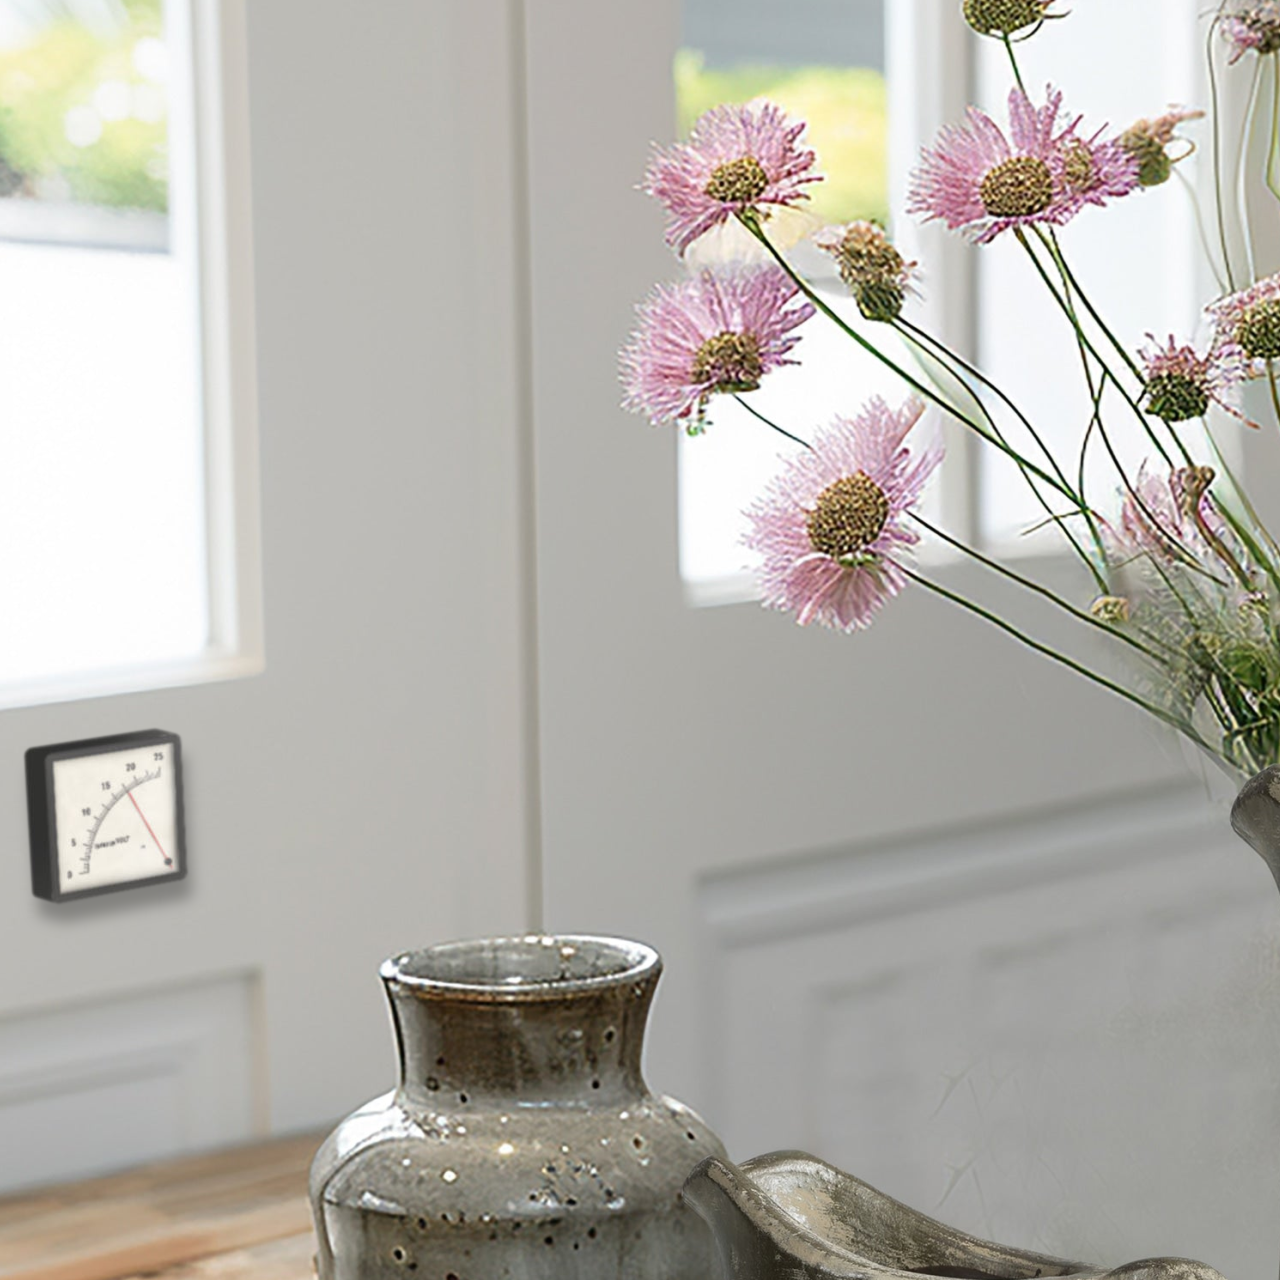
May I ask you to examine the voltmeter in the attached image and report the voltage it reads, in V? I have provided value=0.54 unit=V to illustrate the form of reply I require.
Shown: value=17.5 unit=V
